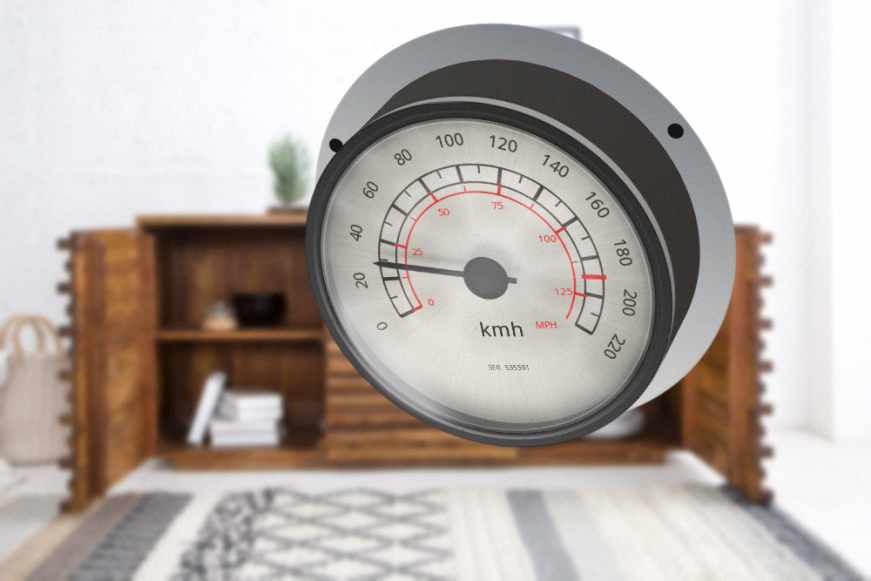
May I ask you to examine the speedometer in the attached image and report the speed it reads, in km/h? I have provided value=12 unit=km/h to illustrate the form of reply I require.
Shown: value=30 unit=km/h
